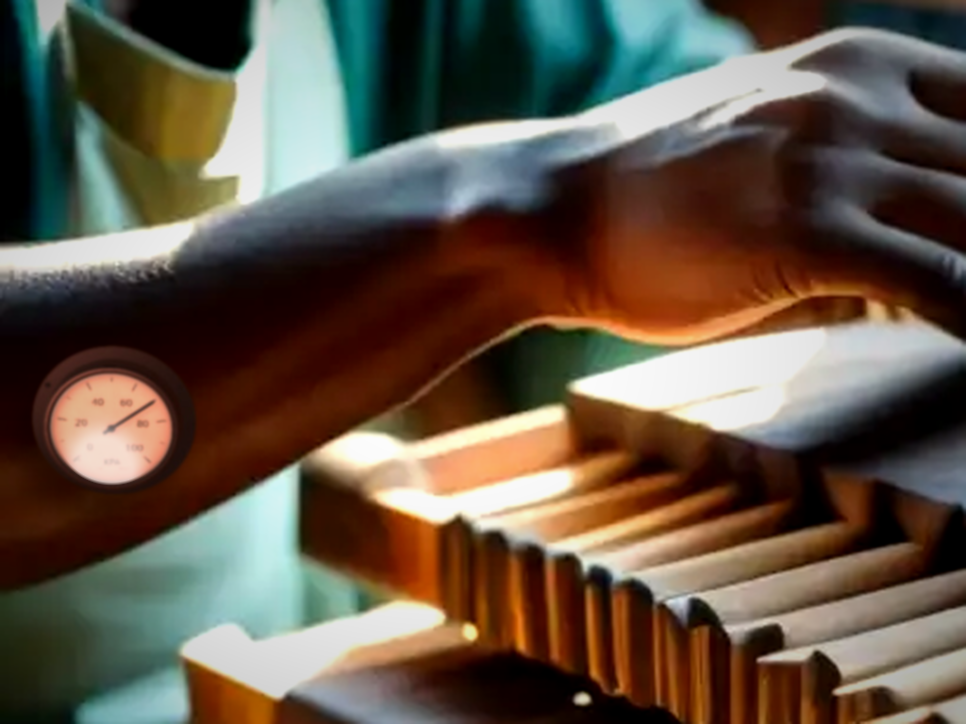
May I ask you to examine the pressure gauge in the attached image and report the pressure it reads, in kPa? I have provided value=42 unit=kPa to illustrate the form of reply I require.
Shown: value=70 unit=kPa
